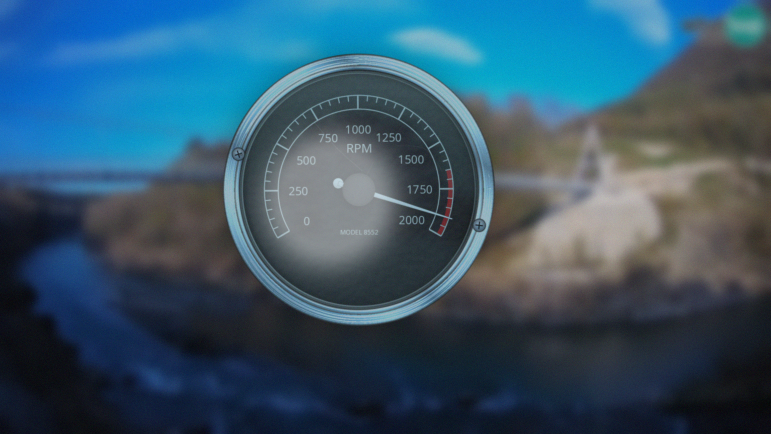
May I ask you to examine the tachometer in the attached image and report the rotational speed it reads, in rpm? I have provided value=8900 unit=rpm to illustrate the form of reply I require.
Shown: value=1900 unit=rpm
